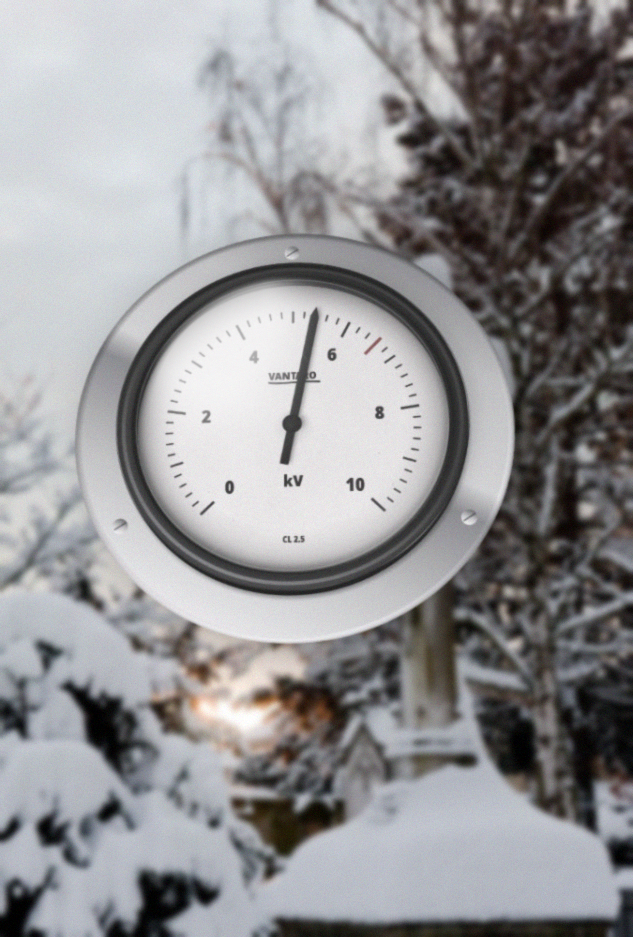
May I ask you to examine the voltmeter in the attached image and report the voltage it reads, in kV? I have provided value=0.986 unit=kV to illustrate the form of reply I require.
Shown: value=5.4 unit=kV
